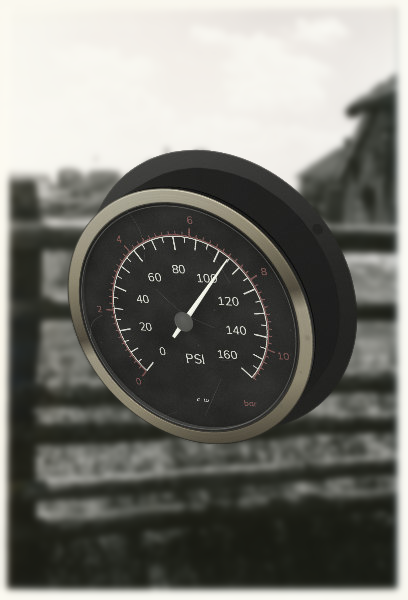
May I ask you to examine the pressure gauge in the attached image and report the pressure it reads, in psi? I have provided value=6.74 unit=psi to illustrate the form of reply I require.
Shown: value=105 unit=psi
